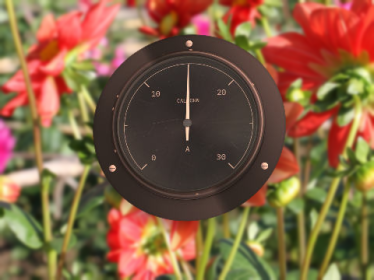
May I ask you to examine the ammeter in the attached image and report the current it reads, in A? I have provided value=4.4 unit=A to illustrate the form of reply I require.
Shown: value=15 unit=A
